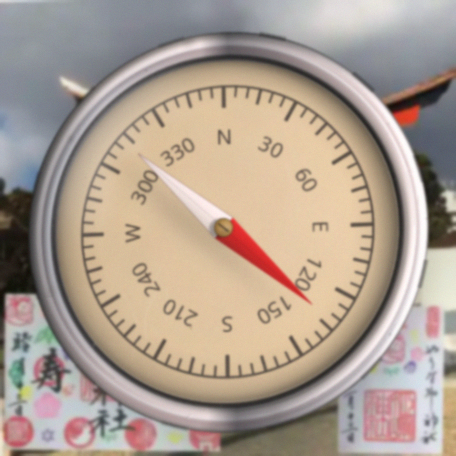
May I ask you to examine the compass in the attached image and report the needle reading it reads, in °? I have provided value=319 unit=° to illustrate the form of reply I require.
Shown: value=132.5 unit=°
